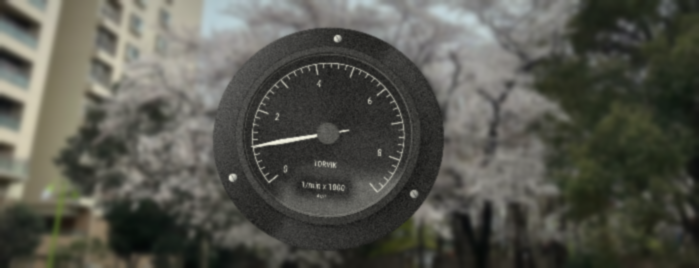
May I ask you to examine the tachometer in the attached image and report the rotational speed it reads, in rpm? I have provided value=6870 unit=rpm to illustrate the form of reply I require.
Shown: value=1000 unit=rpm
